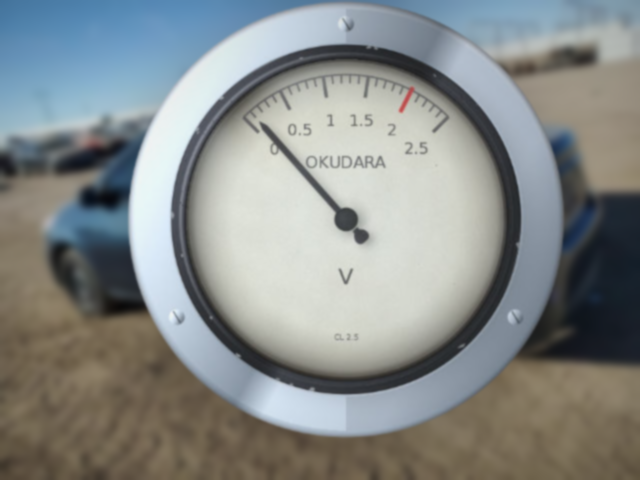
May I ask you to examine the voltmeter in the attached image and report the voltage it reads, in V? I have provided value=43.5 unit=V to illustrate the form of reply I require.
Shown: value=0.1 unit=V
